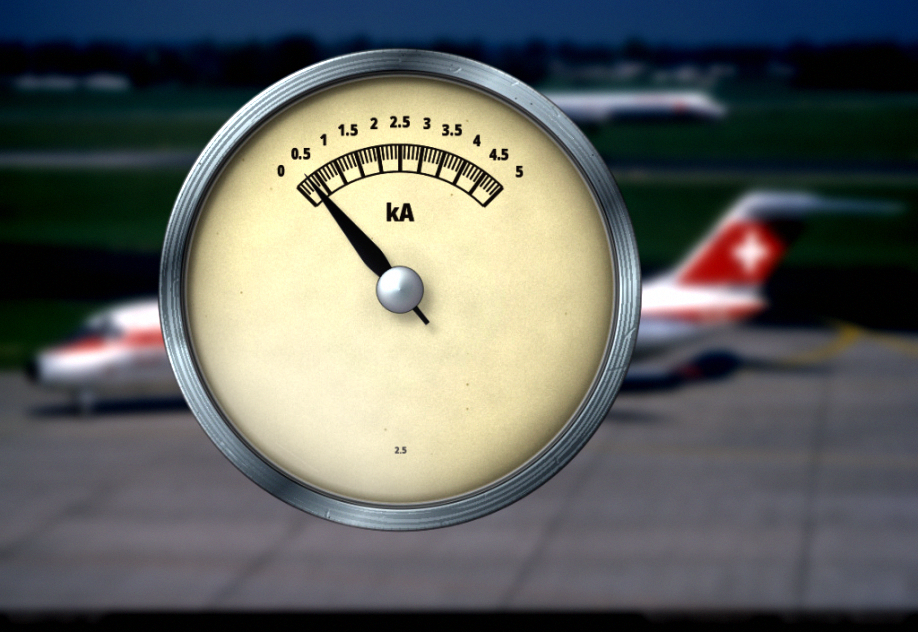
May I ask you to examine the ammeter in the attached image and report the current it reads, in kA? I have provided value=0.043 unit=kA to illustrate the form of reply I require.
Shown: value=0.3 unit=kA
